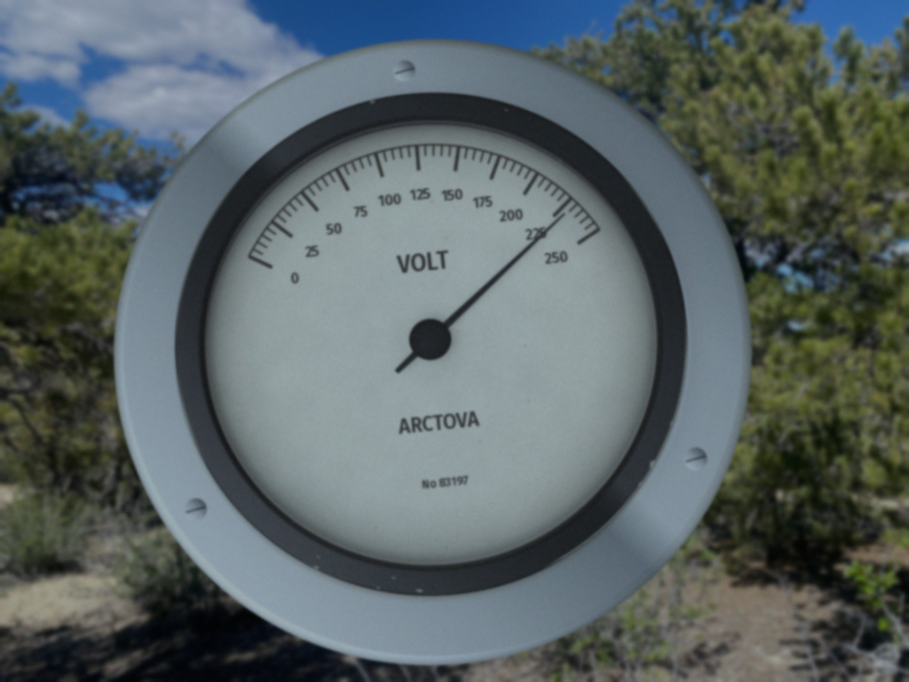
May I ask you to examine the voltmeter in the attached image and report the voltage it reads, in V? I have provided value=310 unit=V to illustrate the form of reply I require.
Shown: value=230 unit=V
